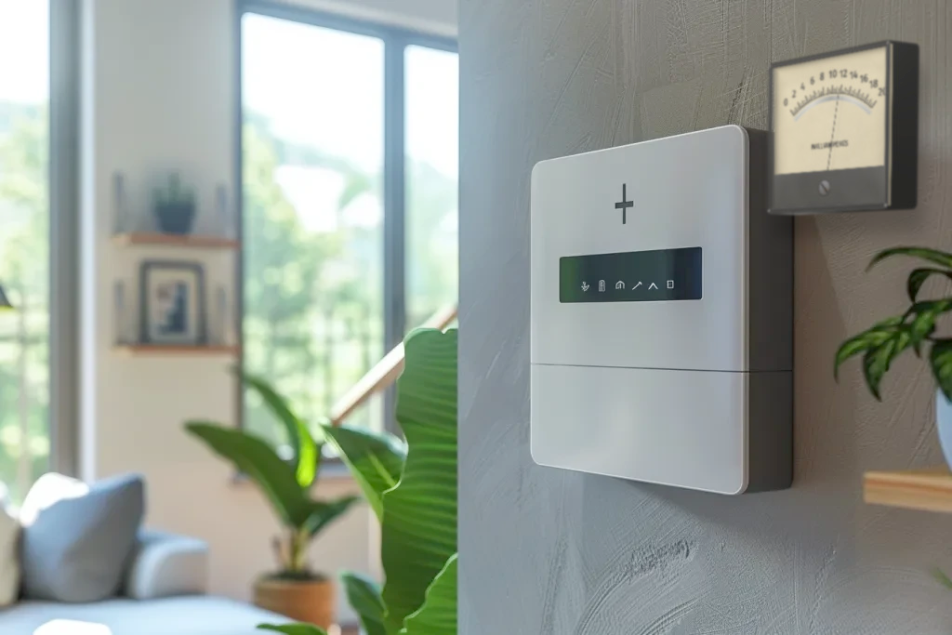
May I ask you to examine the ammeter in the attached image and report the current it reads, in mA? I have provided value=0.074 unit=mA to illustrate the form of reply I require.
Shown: value=12 unit=mA
